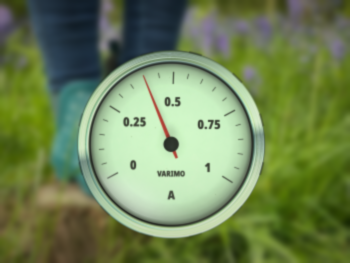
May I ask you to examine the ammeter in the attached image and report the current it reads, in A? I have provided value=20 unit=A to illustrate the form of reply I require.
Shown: value=0.4 unit=A
